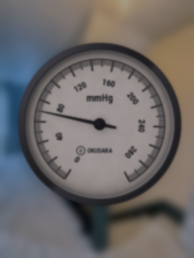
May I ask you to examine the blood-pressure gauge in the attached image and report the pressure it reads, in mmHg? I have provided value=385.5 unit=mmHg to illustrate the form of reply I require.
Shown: value=70 unit=mmHg
